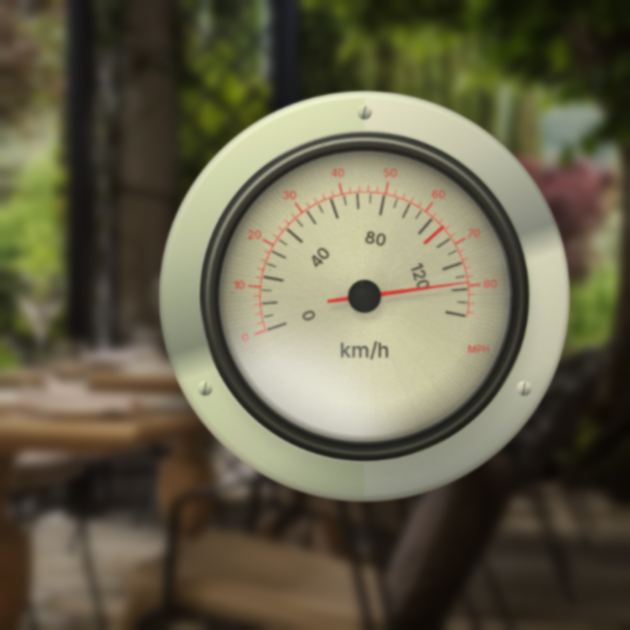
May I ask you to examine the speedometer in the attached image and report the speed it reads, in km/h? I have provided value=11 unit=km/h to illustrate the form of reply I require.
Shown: value=127.5 unit=km/h
